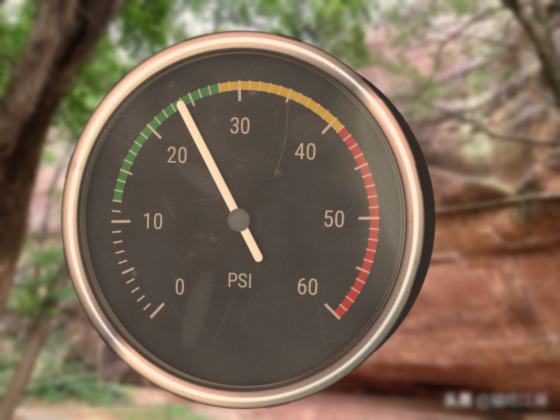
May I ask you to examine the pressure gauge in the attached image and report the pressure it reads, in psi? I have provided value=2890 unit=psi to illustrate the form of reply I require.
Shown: value=24 unit=psi
